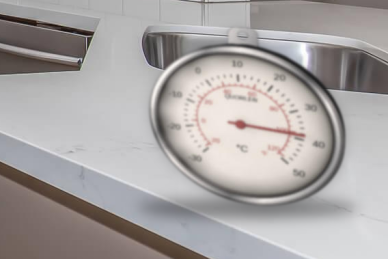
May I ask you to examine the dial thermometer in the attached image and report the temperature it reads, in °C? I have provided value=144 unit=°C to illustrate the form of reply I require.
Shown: value=38 unit=°C
